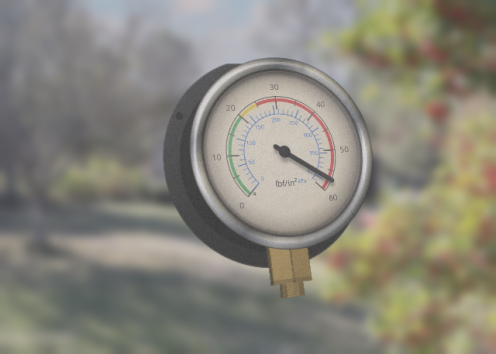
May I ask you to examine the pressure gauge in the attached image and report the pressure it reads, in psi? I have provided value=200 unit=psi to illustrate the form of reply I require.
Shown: value=57.5 unit=psi
